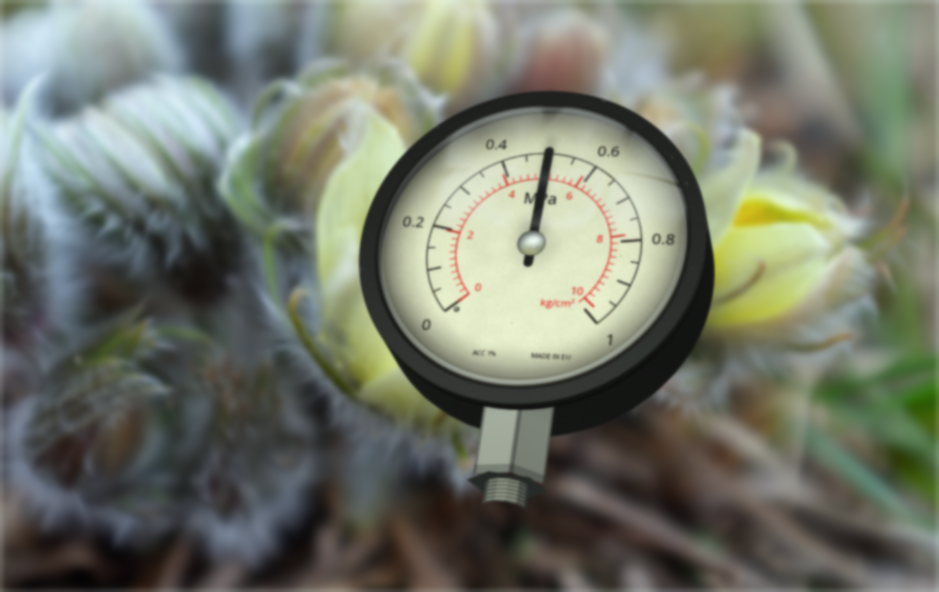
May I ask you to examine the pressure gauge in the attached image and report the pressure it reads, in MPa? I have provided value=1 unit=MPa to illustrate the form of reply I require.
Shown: value=0.5 unit=MPa
